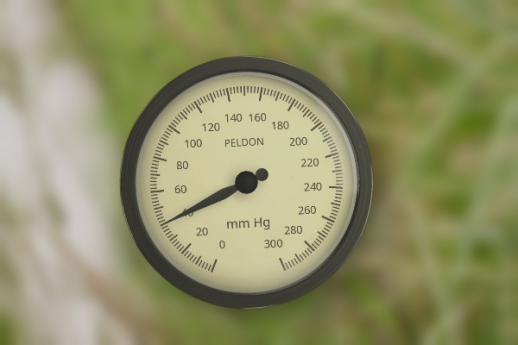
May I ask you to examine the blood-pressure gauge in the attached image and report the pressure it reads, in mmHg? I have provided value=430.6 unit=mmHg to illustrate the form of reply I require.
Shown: value=40 unit=mmHg
